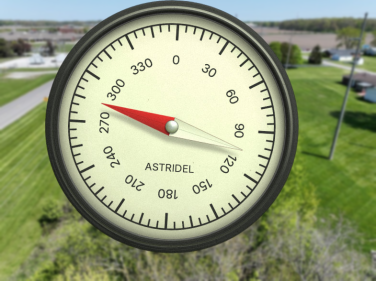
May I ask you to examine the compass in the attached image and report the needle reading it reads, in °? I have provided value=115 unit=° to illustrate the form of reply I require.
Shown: value=285 unit=°
